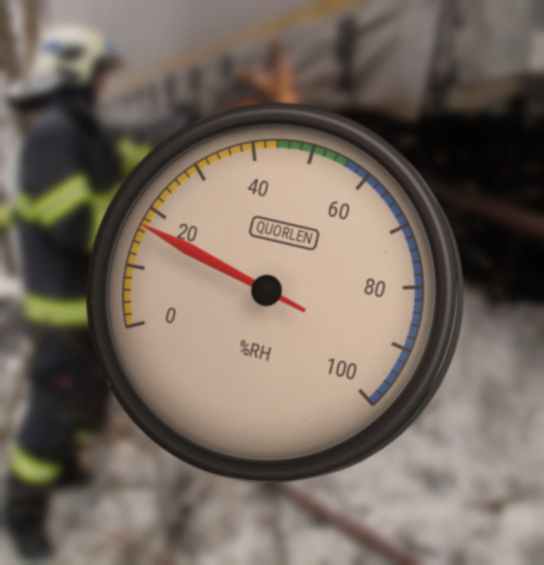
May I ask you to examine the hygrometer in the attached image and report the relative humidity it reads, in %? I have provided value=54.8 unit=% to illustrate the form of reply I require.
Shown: value=17 unit=%
